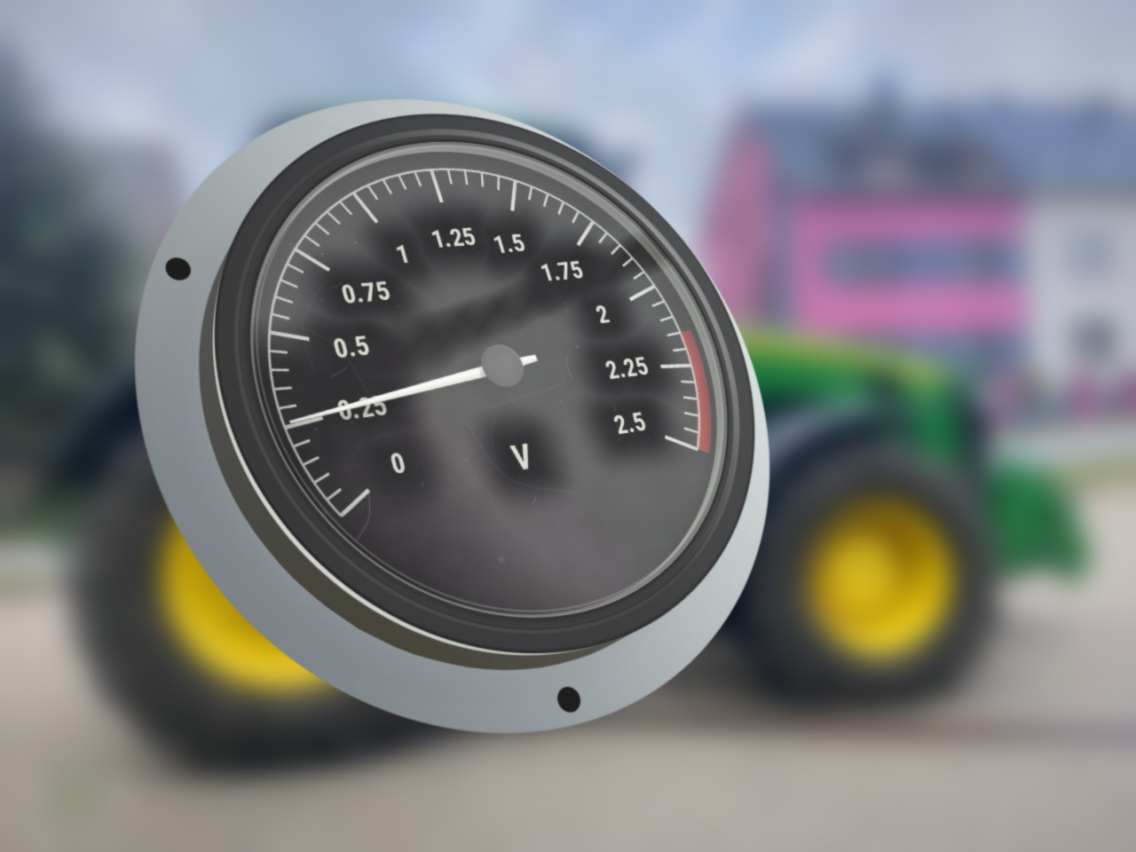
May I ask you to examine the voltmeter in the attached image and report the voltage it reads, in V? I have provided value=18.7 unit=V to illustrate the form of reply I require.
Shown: value=0.25 unit=V
